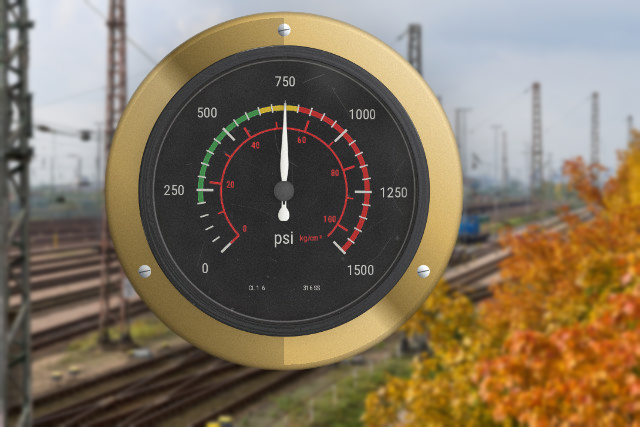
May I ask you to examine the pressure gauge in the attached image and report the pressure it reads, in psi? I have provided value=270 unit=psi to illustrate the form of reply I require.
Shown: value=750 unit=psi
